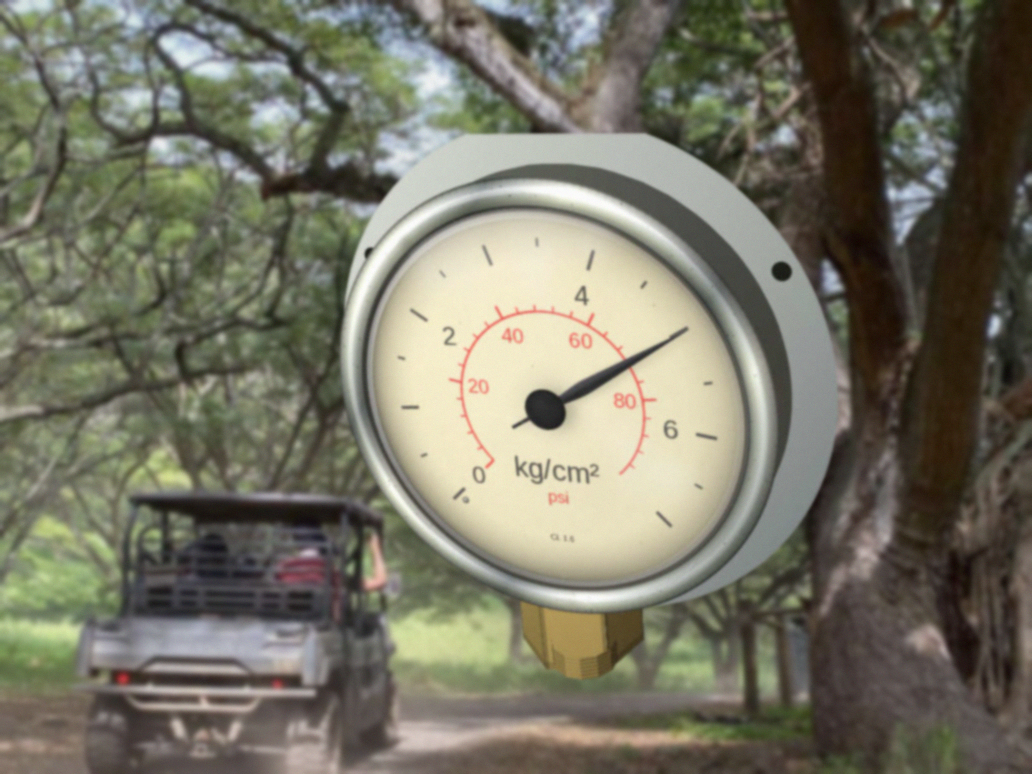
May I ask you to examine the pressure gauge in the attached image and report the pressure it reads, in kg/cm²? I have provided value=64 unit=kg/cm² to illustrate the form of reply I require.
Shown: value=5 unit=kg/cm²
